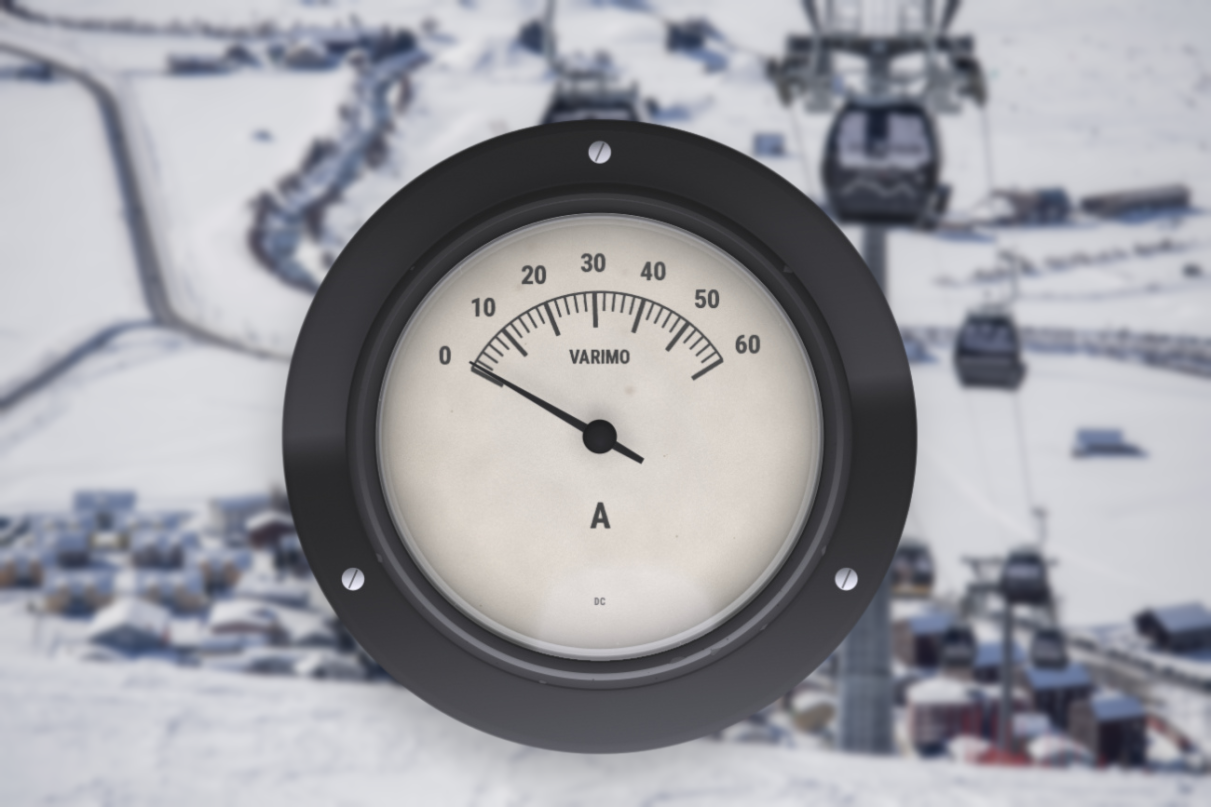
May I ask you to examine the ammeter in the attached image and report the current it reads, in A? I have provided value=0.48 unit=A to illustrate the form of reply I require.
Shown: value=1 unit=A
